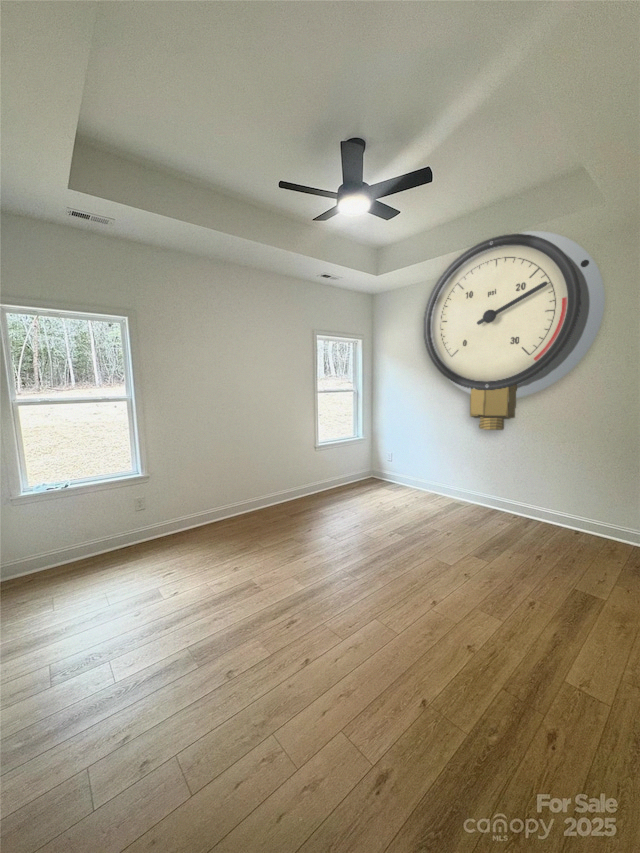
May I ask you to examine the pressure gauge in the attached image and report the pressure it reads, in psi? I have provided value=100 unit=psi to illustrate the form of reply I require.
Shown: value=22 unit=psi
